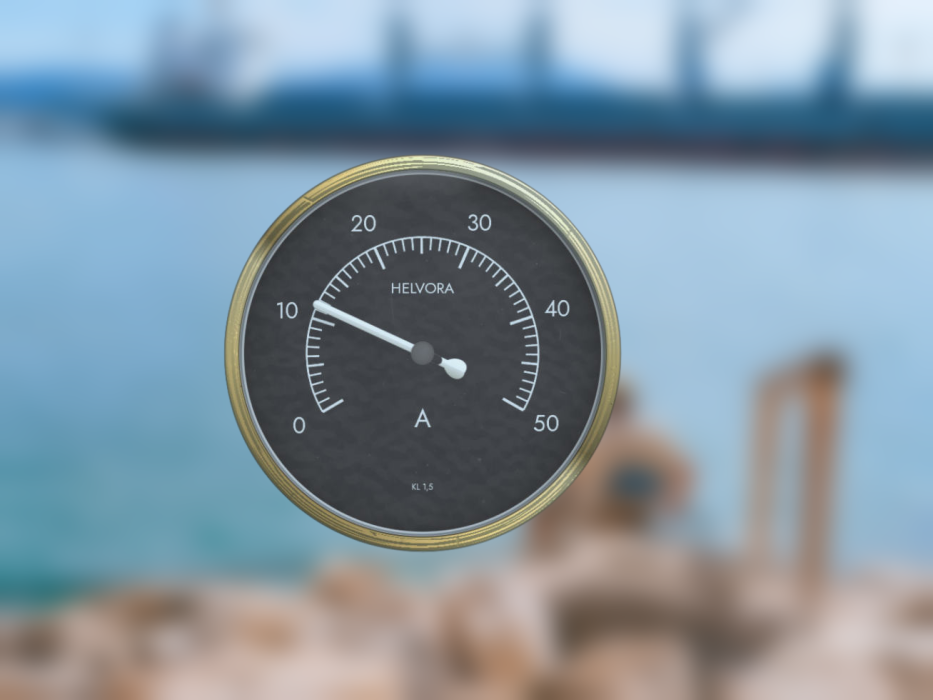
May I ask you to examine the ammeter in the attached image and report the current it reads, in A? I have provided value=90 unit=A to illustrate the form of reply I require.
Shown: value=11.5 unit=A
